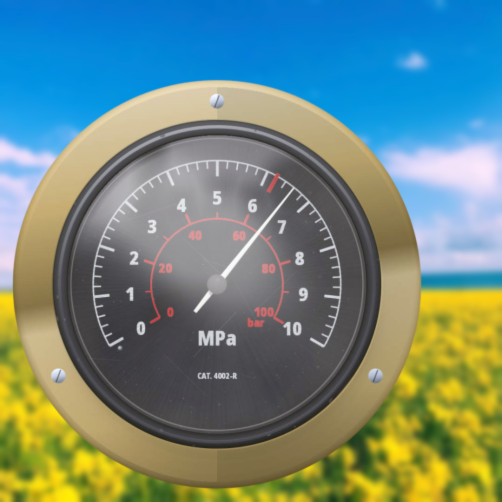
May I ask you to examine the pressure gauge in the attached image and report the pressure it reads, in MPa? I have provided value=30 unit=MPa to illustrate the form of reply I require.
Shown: value=6.6 unit=MPa
